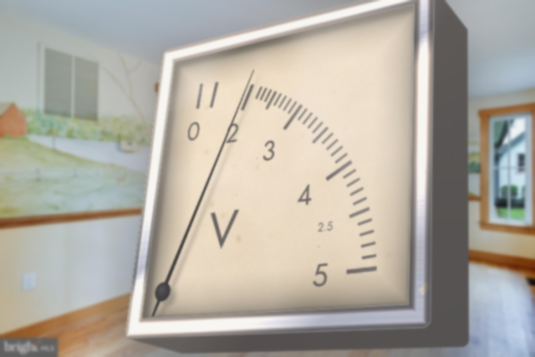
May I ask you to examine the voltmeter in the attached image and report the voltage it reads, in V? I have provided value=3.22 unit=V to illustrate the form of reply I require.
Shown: value=2 unit=V
